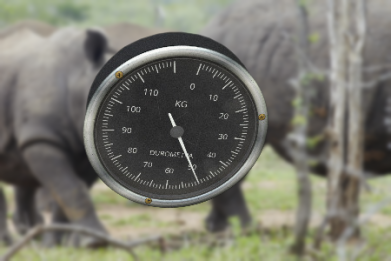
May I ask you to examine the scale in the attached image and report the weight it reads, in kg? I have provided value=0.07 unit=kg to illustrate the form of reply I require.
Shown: value=50 unit=kg
